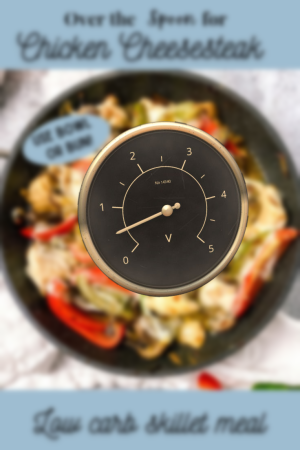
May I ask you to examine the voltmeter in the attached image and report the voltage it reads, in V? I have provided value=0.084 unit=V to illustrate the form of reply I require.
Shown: value=0.5 unit=V
